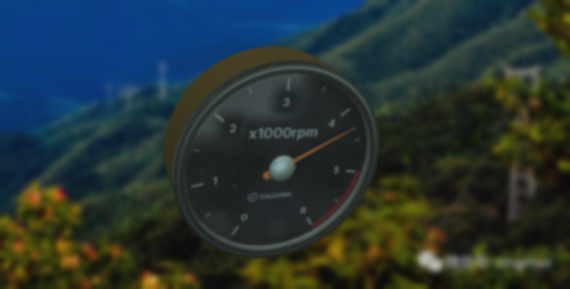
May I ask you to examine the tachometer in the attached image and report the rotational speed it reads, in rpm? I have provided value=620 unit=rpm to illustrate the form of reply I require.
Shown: value=4250 unit=rpm
